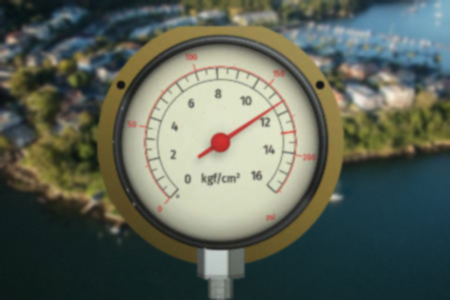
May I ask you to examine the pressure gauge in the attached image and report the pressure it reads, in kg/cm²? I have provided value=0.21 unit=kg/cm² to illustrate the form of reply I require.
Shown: value=11.5 unit=kg/cm²
